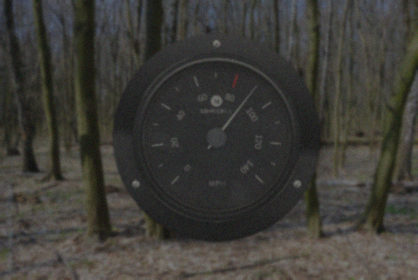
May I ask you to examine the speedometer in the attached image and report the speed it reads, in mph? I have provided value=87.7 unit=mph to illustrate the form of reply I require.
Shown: value=90 unit=mph
